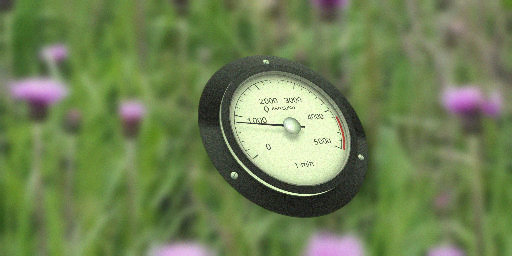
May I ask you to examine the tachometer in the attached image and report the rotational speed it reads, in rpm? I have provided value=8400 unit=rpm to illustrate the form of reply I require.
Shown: value=800 unit=rpm
